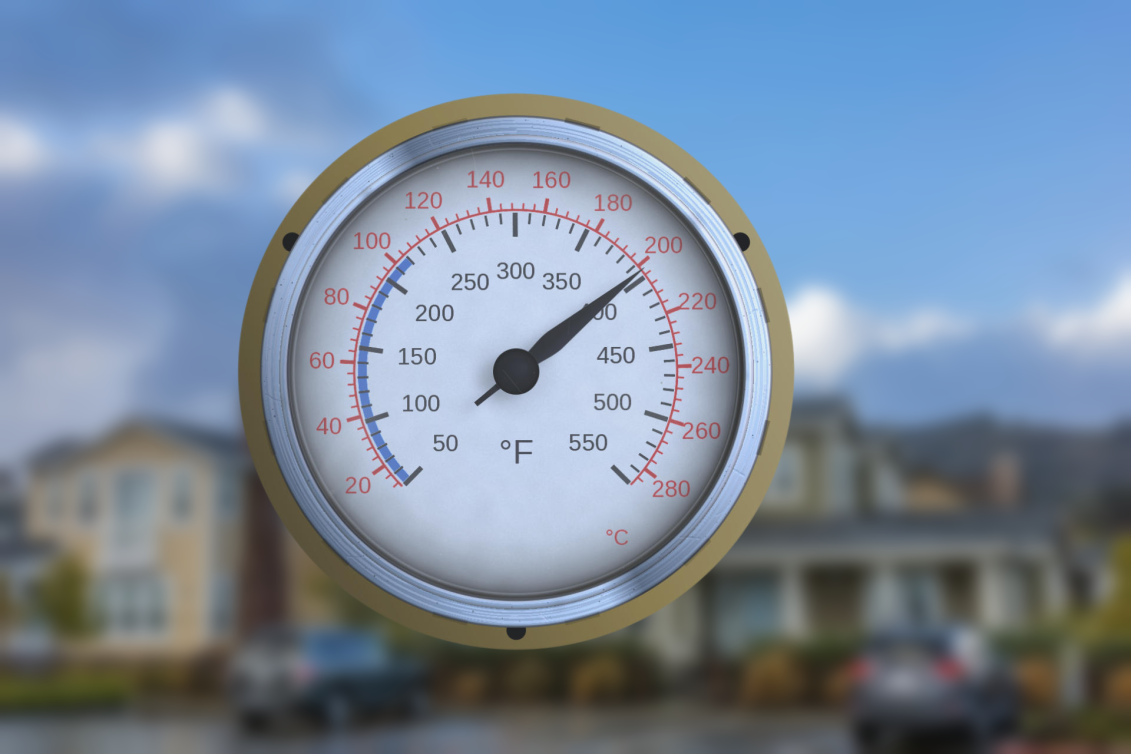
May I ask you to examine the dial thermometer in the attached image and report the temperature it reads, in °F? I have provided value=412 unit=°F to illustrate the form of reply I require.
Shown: value=395 unit=°F
